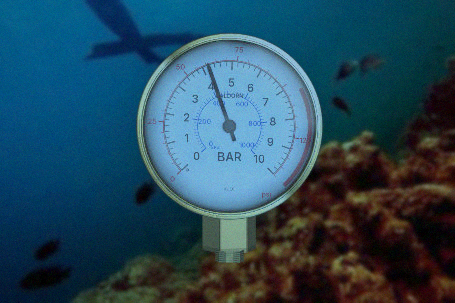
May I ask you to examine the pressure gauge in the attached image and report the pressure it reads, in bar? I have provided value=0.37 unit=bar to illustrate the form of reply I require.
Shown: value=4.2 unit=bar
